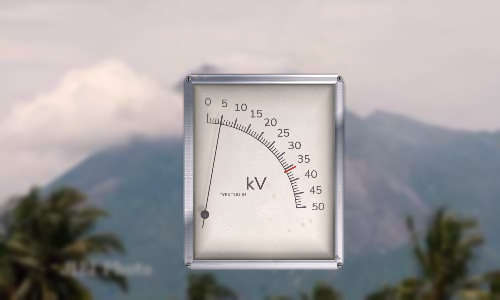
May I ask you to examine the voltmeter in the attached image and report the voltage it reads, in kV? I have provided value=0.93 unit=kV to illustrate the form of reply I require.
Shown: value=5 unit=kV
